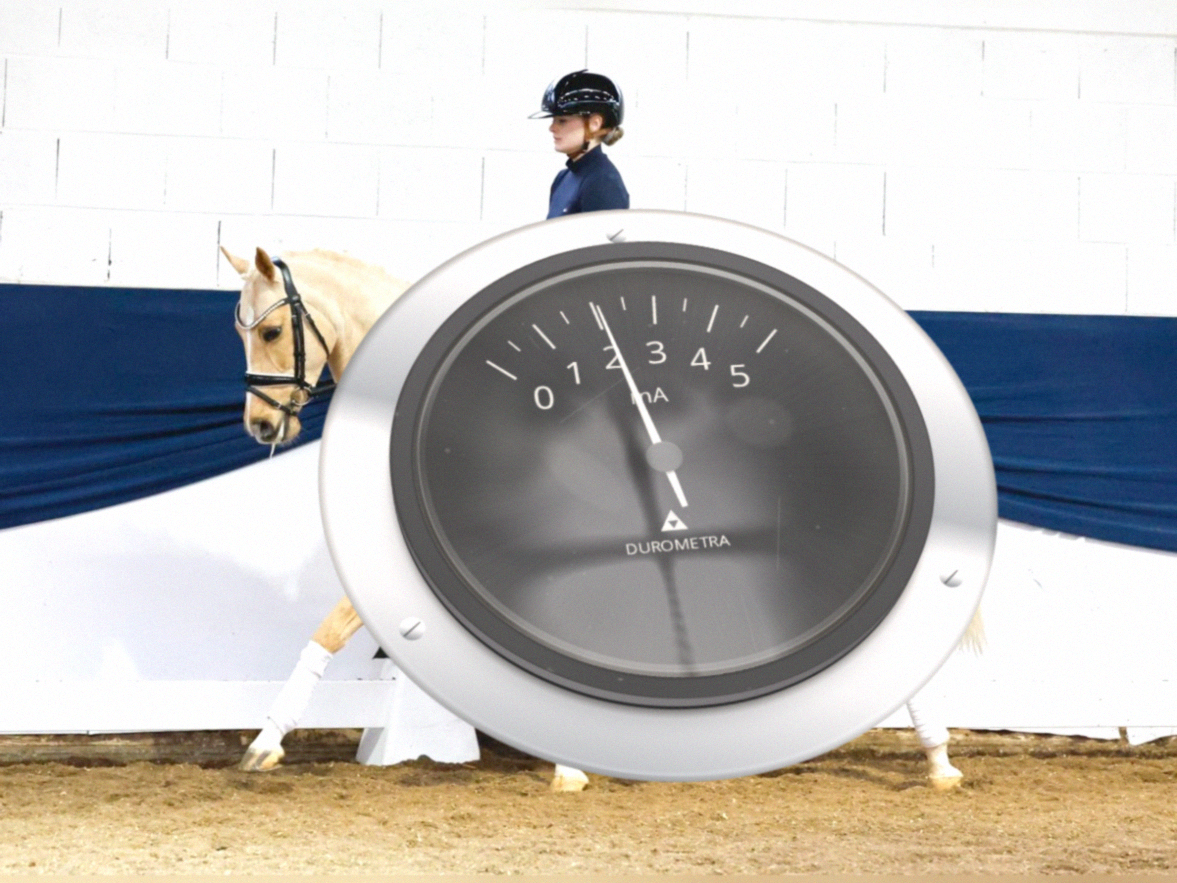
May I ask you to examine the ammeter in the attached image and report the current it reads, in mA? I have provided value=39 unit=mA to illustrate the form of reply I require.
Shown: value=2 unit=mA
